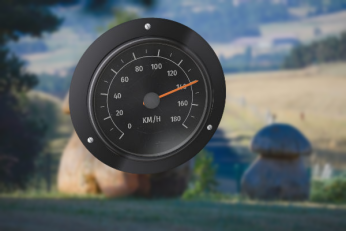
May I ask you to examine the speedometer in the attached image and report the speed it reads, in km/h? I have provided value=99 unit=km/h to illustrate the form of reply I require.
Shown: value=140 unit=km/h
